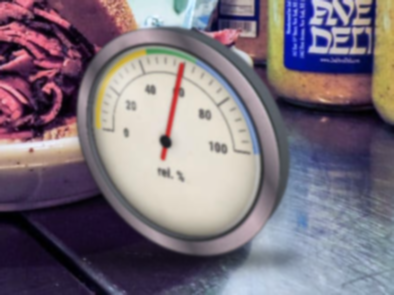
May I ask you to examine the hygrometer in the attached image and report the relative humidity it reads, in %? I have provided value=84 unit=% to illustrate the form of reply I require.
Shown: value=60 unit=%
